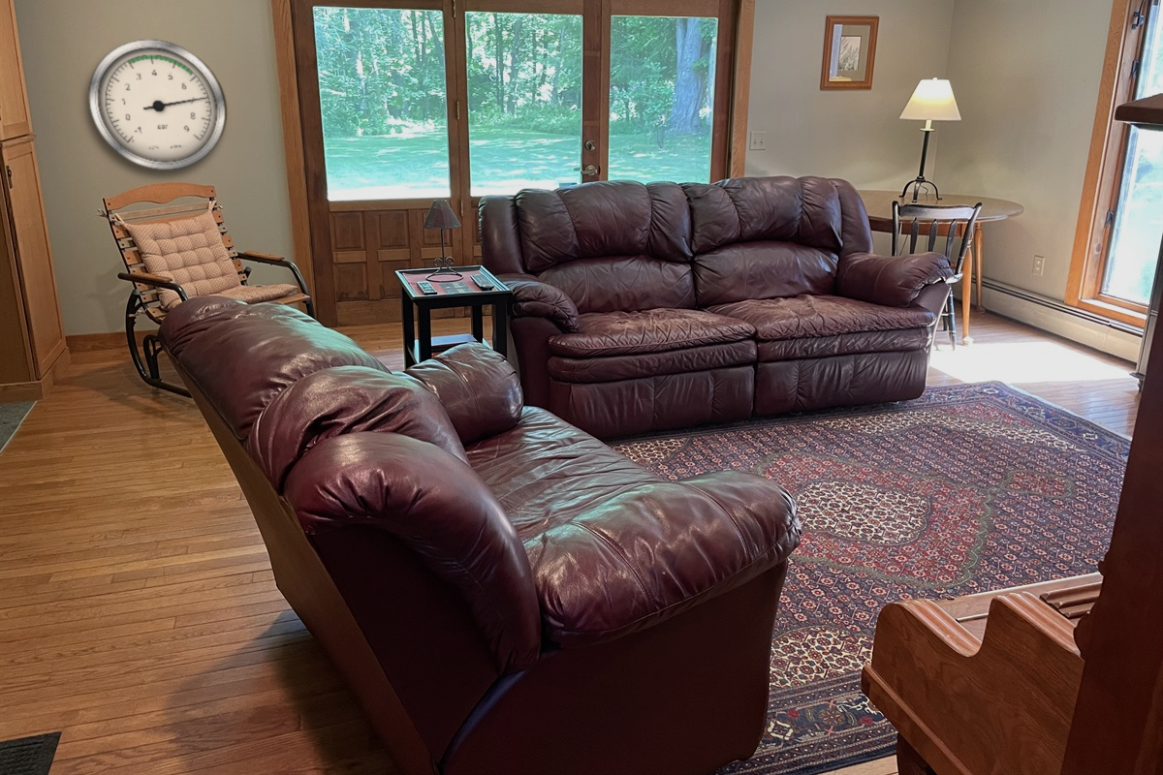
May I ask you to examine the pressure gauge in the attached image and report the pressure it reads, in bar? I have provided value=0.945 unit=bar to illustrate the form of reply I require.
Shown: value=7 unit=bar
